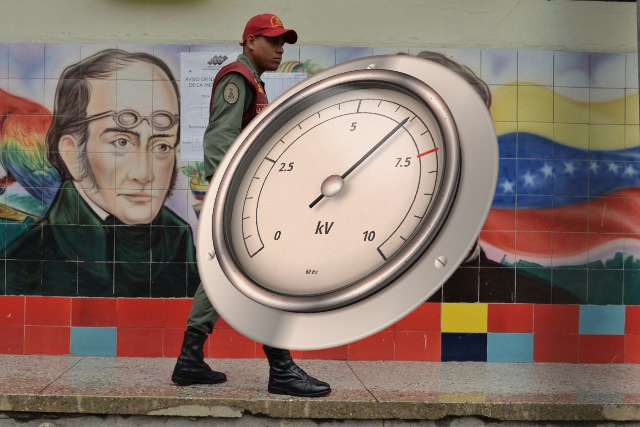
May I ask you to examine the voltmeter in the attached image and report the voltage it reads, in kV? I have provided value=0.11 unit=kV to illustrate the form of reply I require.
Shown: value=6.5 unit=kV
